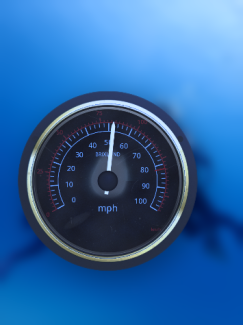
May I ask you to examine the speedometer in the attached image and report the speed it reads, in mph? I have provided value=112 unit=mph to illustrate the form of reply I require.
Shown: value=52 unit=mph
